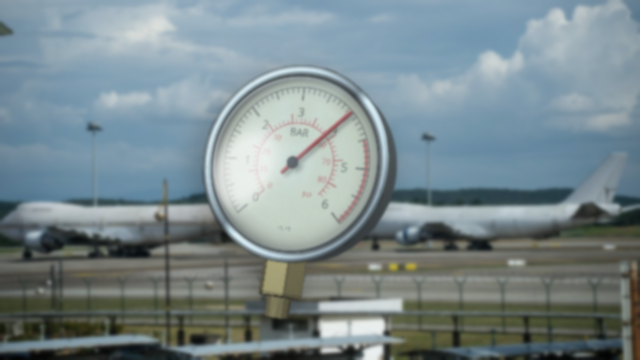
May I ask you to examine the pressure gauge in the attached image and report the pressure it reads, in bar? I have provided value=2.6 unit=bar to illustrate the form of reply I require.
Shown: value=4 unit=bar
